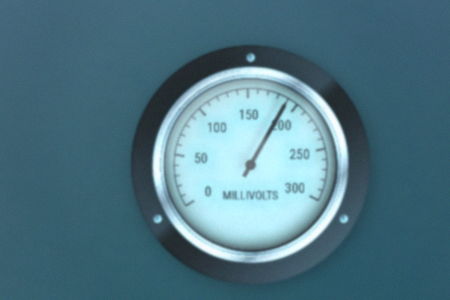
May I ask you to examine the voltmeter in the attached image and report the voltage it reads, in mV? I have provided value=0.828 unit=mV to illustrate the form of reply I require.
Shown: value=190 unit=mV
